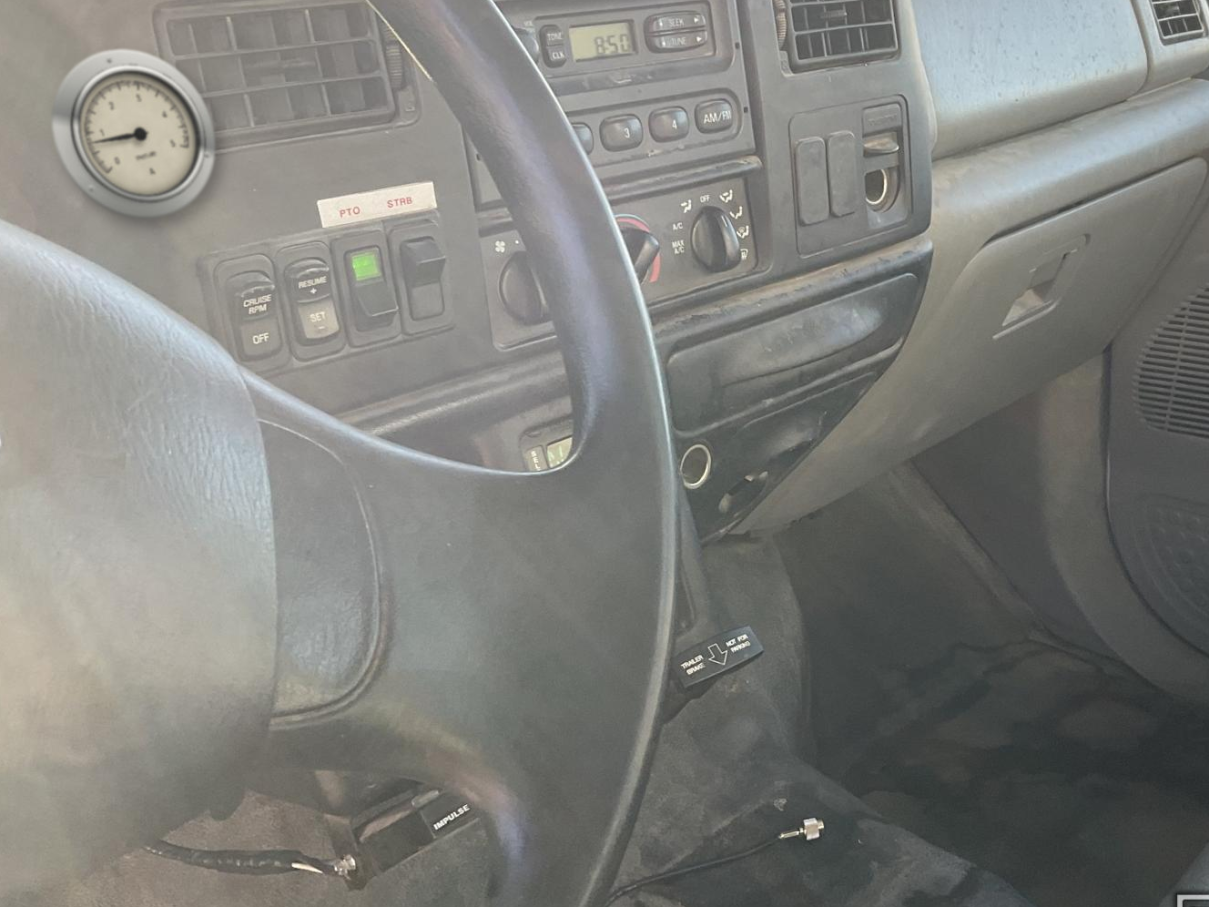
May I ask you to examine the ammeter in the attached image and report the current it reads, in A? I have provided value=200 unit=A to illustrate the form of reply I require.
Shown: value=0.75 unit=A
